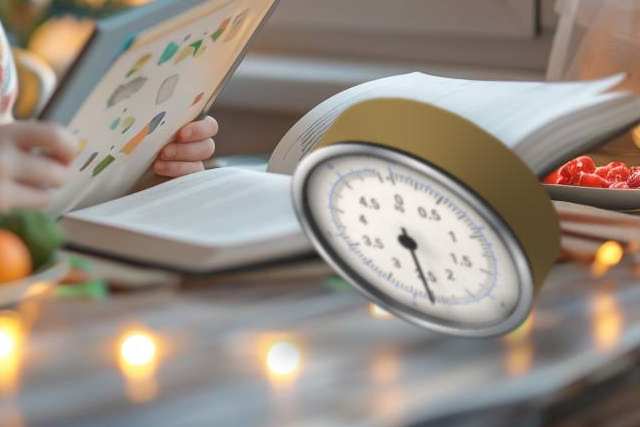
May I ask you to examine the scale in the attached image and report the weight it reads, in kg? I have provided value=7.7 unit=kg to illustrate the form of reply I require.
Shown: value=2.5 unit=kg
